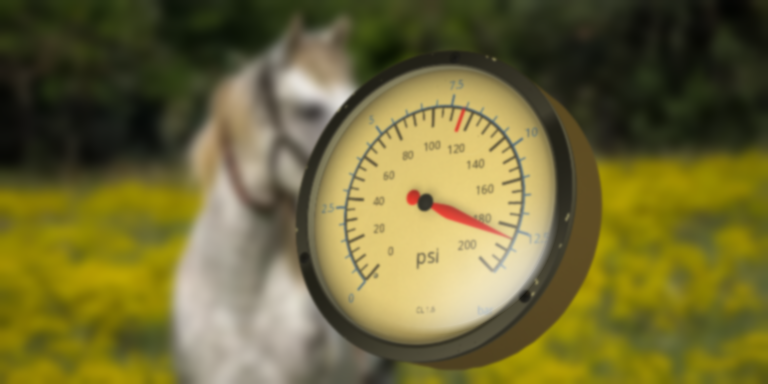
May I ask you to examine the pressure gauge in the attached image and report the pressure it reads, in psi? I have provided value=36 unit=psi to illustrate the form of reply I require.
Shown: value=185 unit=psi
